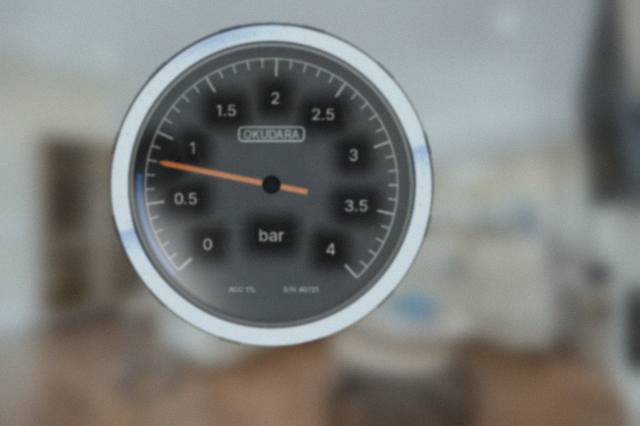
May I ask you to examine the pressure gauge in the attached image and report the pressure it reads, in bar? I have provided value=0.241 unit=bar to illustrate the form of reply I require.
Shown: value=0.8 unit=bar
